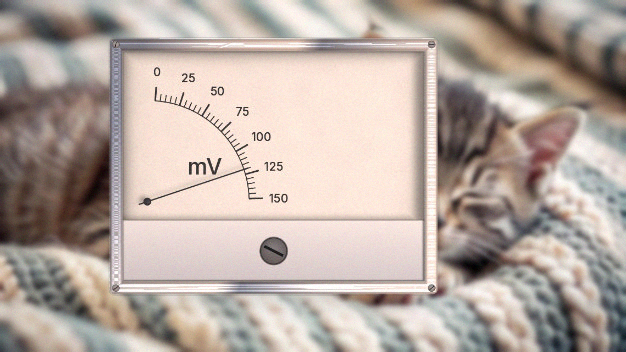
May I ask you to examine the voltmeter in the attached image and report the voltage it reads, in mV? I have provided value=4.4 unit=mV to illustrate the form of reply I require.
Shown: value=120 unit=mV
